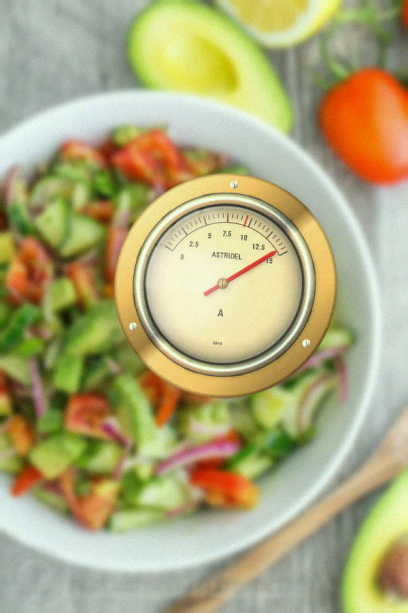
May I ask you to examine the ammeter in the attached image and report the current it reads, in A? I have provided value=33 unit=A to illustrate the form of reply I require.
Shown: value=14.5 unit=A
